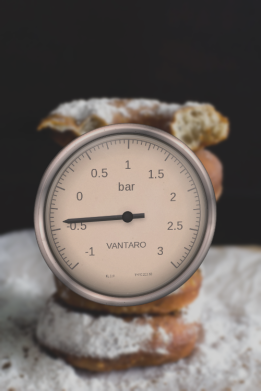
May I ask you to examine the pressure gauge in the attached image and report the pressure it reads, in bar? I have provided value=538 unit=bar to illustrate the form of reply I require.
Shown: value=-0.4 unit=bar
